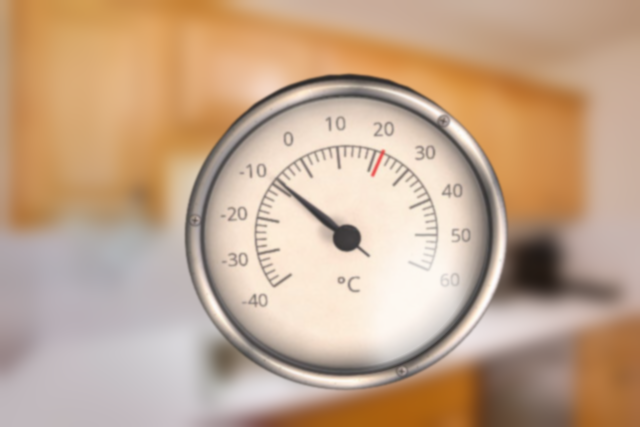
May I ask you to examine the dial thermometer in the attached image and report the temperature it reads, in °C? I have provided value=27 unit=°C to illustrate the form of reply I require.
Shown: value=-8 unit=°C
